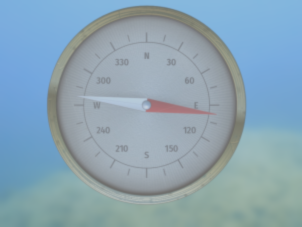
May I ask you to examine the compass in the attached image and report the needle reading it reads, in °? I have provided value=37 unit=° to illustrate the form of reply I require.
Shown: value=97.5 unit=°
